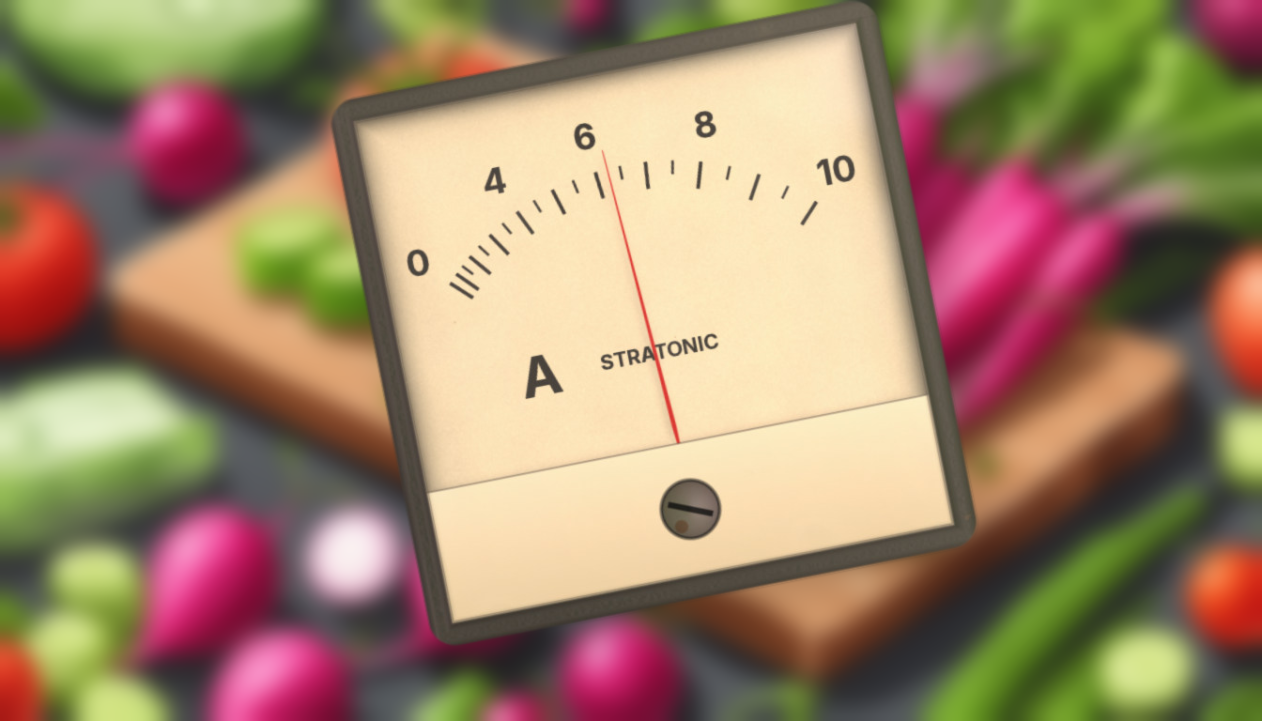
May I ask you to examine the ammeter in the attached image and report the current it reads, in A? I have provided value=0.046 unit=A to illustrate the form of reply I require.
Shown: value=6.25 unit=A
